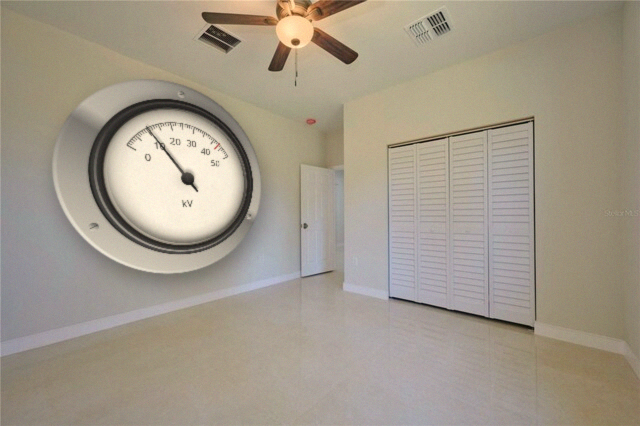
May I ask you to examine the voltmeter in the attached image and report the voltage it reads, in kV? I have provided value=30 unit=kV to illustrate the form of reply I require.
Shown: value=10 unit=kV
